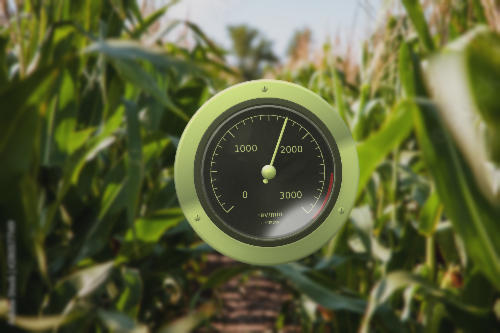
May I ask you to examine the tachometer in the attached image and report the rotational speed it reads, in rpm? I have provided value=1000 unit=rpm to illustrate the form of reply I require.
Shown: value=1700 unit=rpm
